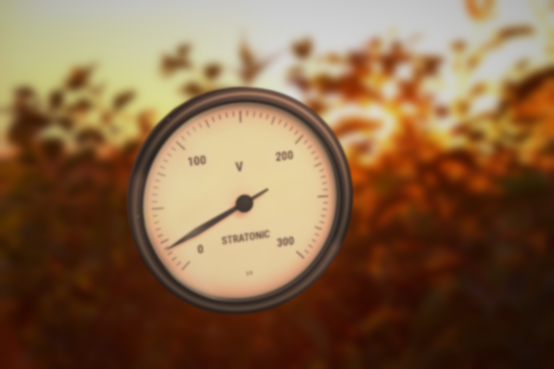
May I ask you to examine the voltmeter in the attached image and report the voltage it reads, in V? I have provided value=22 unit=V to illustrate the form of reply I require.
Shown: value=20 unit=V
